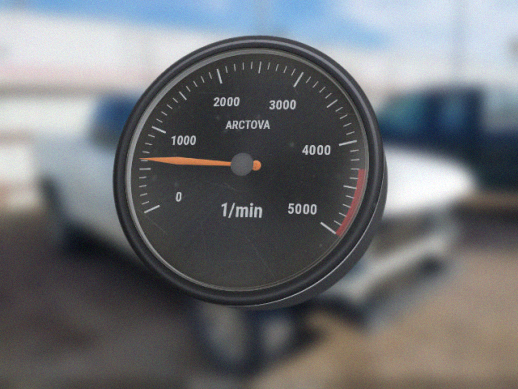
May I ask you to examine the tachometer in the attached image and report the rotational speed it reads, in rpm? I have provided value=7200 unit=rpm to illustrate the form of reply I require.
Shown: value=600 unit=rpm
